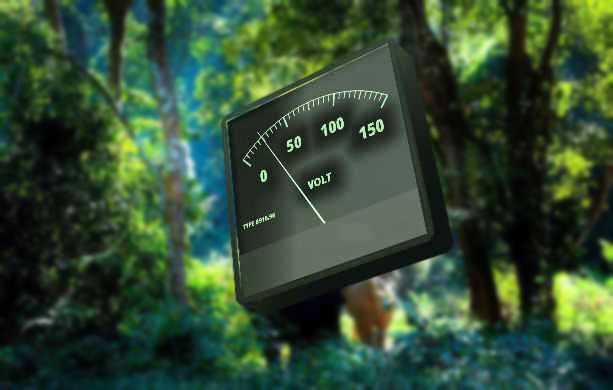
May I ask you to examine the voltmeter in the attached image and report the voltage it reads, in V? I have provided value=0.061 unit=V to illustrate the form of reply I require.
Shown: value=25 unit=V
